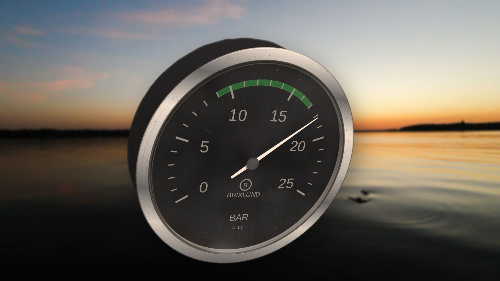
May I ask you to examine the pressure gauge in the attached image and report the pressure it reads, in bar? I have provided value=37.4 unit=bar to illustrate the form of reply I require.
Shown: value=18 unit=bar
